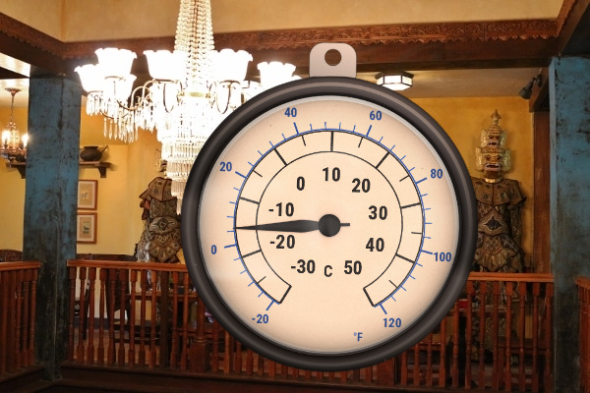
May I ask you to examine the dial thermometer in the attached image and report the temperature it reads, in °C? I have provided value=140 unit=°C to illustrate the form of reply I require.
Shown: value=-15 unit=°C
